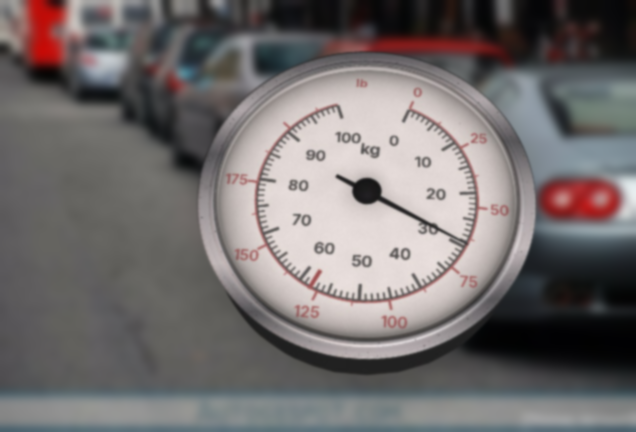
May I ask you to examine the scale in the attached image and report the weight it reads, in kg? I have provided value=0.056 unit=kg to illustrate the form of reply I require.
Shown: value=30 unit=kg
